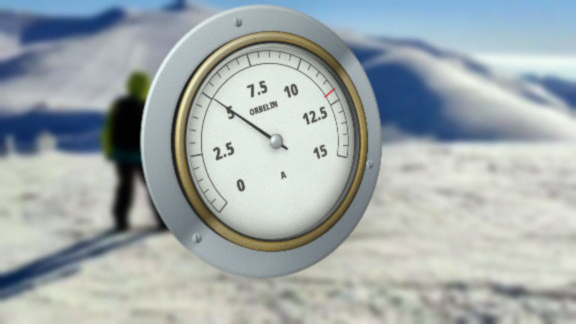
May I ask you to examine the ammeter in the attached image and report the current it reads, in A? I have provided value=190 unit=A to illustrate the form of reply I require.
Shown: value=5 unit=A
